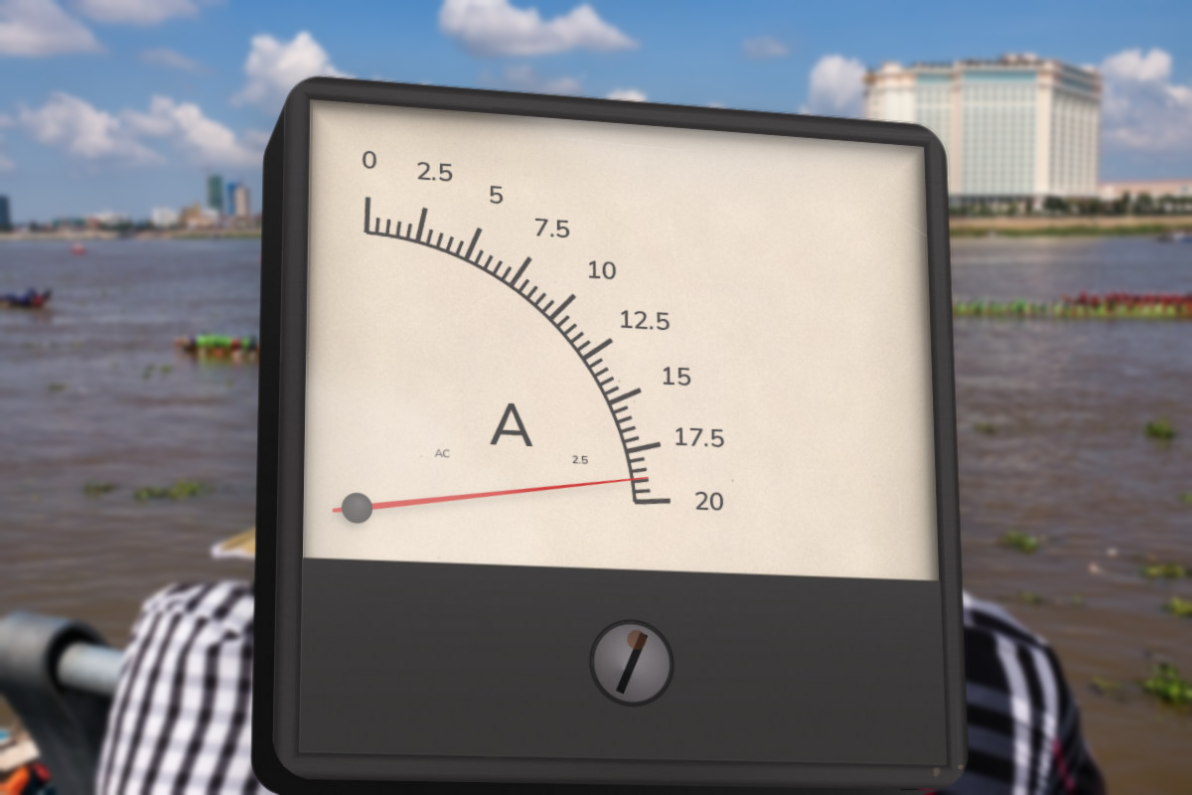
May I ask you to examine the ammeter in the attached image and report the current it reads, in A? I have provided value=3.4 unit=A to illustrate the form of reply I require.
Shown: value=19 unit=A
